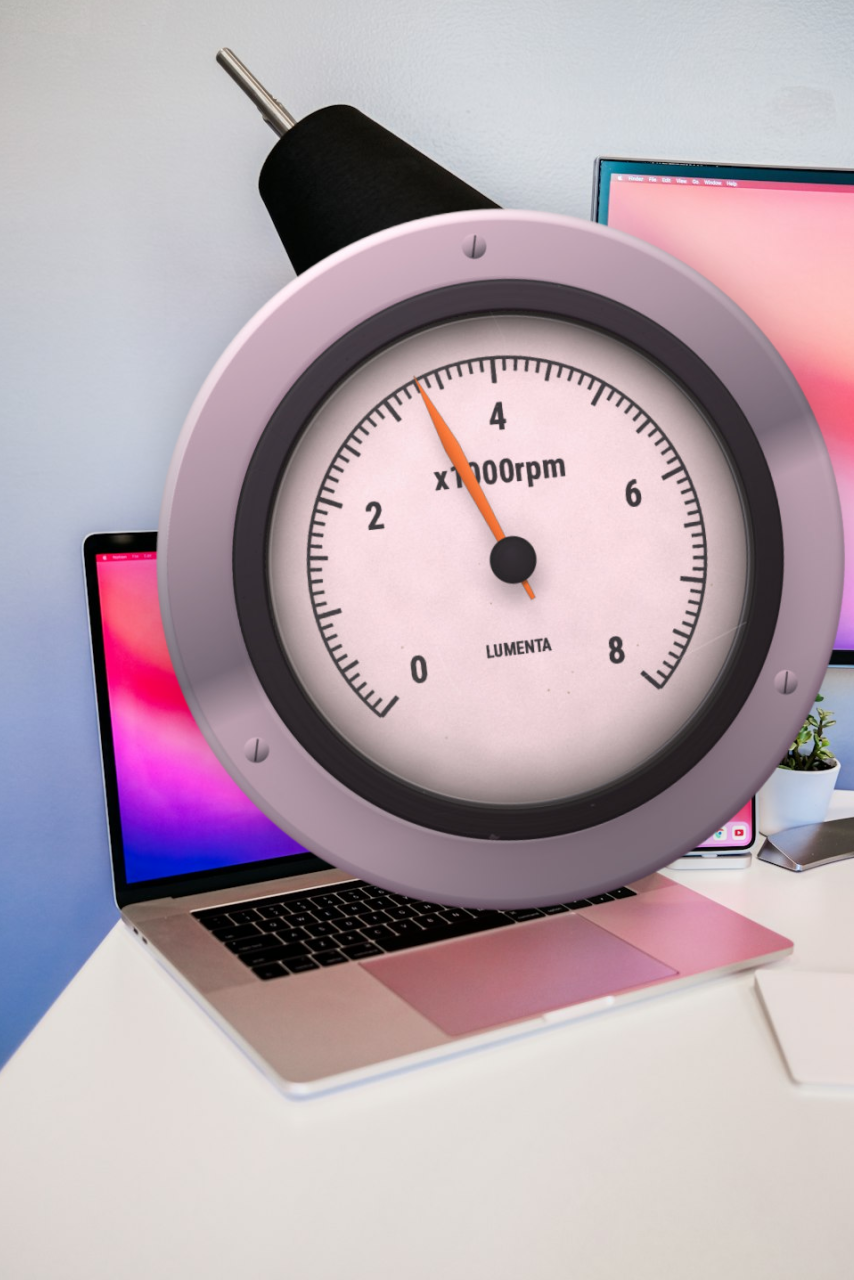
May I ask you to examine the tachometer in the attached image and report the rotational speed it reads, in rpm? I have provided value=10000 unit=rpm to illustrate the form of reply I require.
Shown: value=3300 unit=rpm
